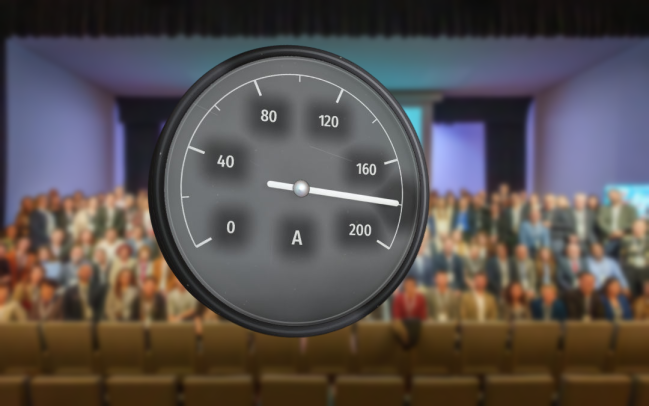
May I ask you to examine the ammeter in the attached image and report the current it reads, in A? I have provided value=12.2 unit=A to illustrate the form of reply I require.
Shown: value=180 unit=A
